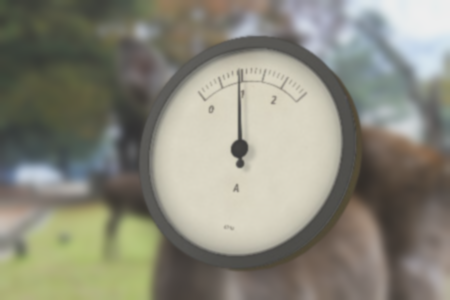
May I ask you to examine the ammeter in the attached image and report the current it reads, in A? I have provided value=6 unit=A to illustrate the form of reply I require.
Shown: value=1 unit=A
